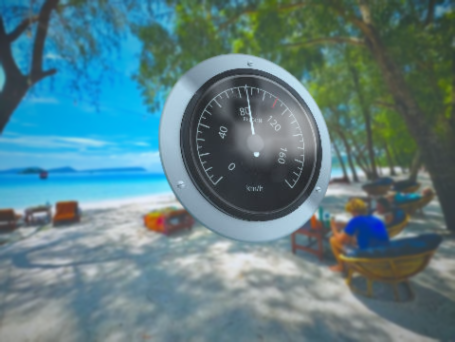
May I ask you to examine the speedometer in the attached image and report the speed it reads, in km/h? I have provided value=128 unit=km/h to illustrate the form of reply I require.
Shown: value=85 unit=km/h
